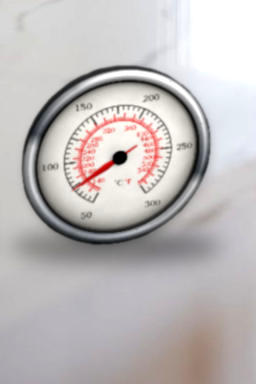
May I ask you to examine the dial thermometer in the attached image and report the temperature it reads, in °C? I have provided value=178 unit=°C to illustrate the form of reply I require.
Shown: value=75 unit=°C
